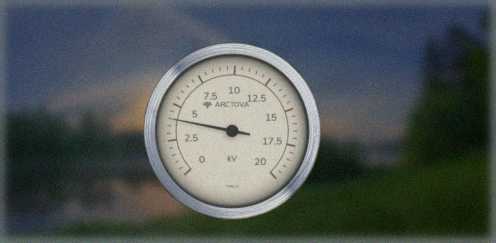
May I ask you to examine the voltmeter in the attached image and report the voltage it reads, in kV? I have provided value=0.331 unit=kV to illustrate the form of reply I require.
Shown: value=4 unit=kV
